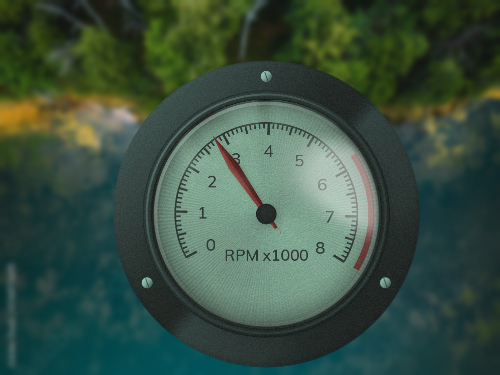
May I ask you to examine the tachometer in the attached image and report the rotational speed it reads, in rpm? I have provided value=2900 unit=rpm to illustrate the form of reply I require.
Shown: value=2800 unit=rpm
